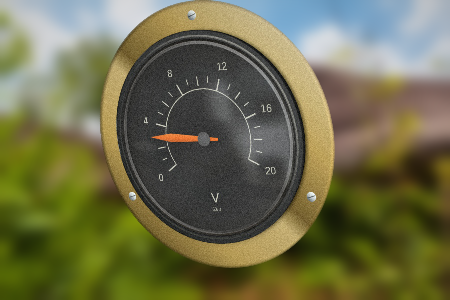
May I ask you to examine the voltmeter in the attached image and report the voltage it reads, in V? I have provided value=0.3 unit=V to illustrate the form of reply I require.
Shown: value=3 unit=V
